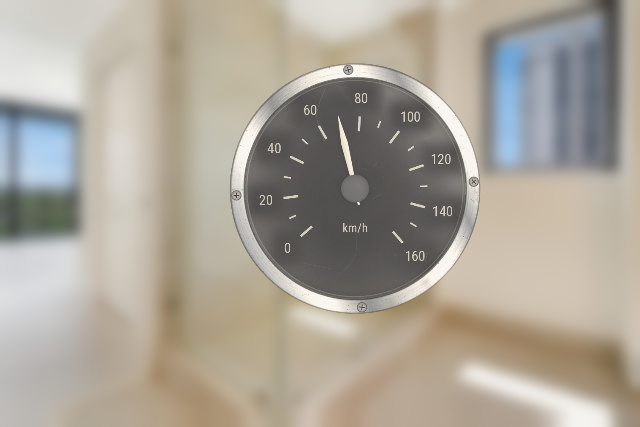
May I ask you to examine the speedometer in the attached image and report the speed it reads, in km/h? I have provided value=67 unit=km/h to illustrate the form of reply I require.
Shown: value=70 unit=km/h
